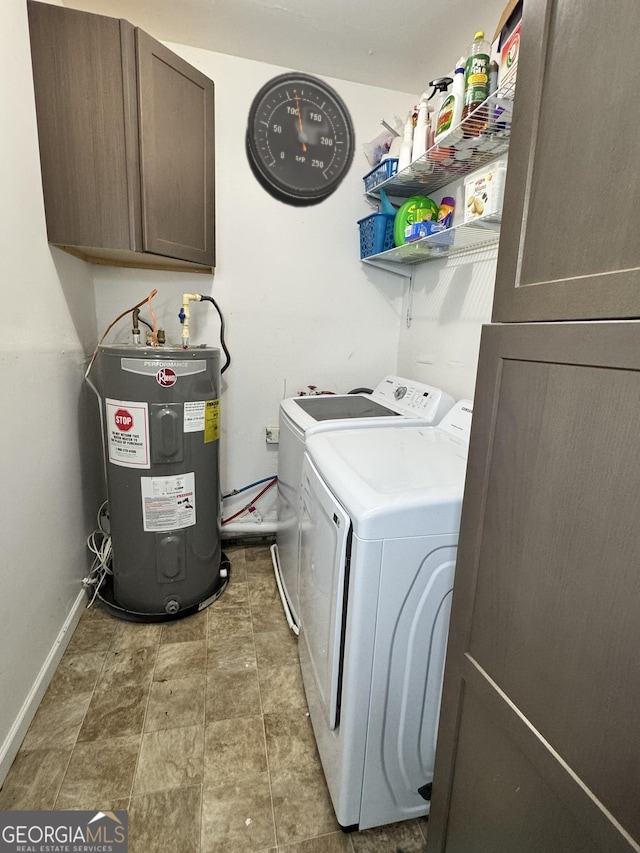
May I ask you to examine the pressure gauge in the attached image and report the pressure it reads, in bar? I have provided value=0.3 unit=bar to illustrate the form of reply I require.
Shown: value=110 unit=bar
